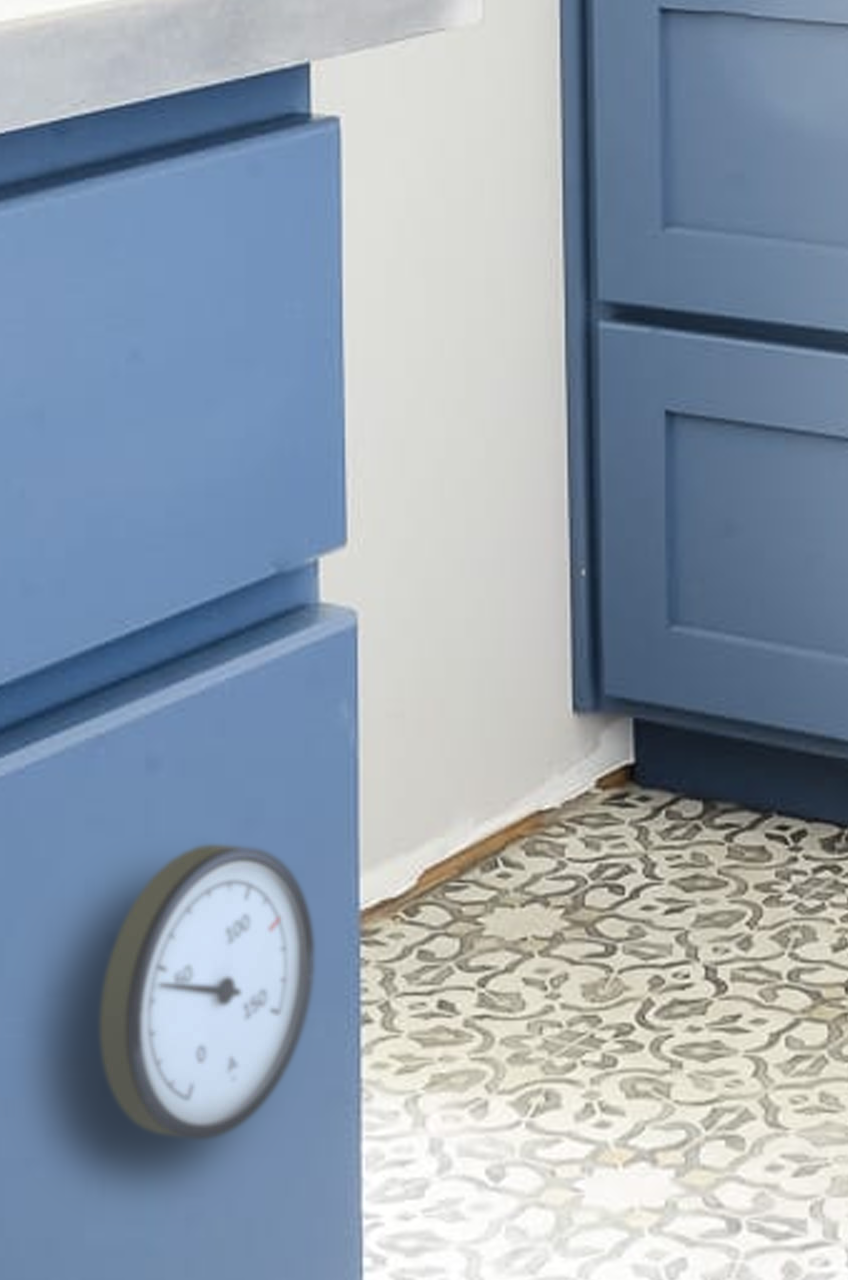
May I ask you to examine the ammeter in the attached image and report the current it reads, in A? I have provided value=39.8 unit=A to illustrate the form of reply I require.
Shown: value=45 unit=A
